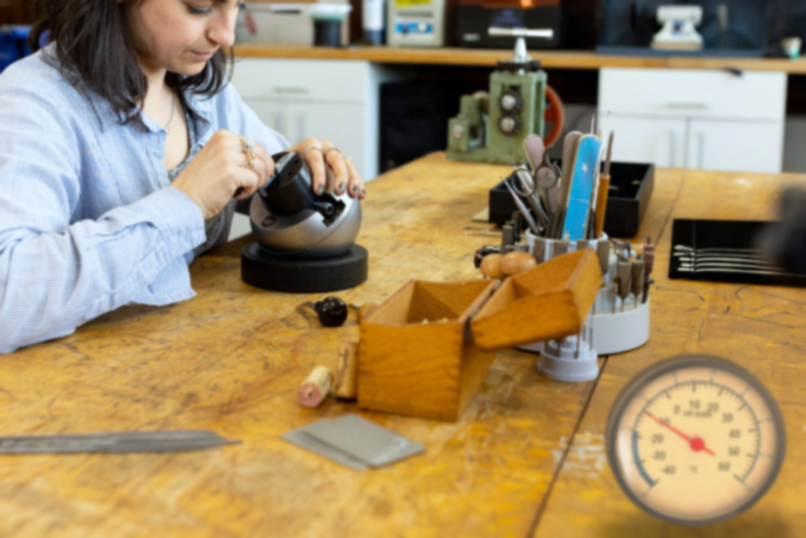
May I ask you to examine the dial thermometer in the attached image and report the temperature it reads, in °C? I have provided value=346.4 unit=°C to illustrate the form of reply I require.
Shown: value=-10 unit=°C
